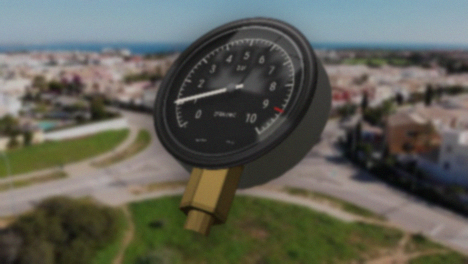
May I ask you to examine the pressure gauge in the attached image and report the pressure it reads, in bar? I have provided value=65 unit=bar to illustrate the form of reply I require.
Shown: value=1 unit=bar
